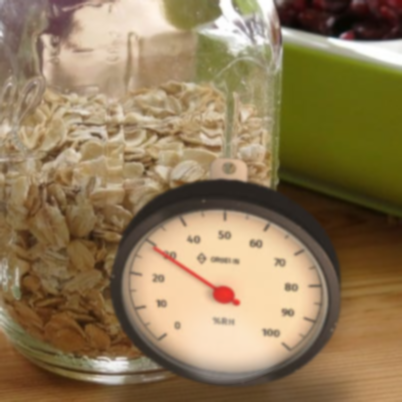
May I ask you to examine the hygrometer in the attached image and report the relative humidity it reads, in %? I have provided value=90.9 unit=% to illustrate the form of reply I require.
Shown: value=30 unit=%
